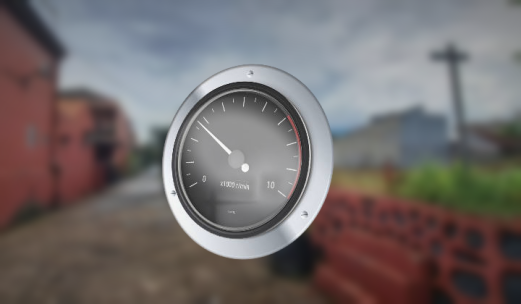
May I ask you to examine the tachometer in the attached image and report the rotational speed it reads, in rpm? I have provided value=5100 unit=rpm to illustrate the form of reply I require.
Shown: value=2750 unit=rpm
